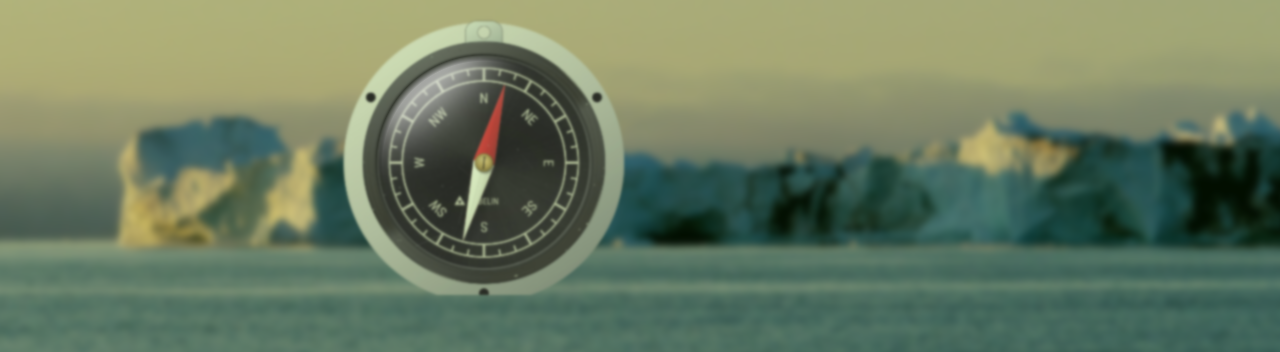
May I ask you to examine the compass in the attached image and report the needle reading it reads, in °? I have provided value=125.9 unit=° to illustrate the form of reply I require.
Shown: value=15 unit=°
